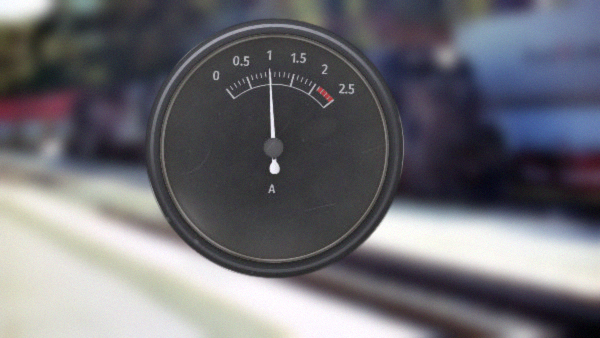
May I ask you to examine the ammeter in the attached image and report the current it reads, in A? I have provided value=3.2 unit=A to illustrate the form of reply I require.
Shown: value=1 unit=A
